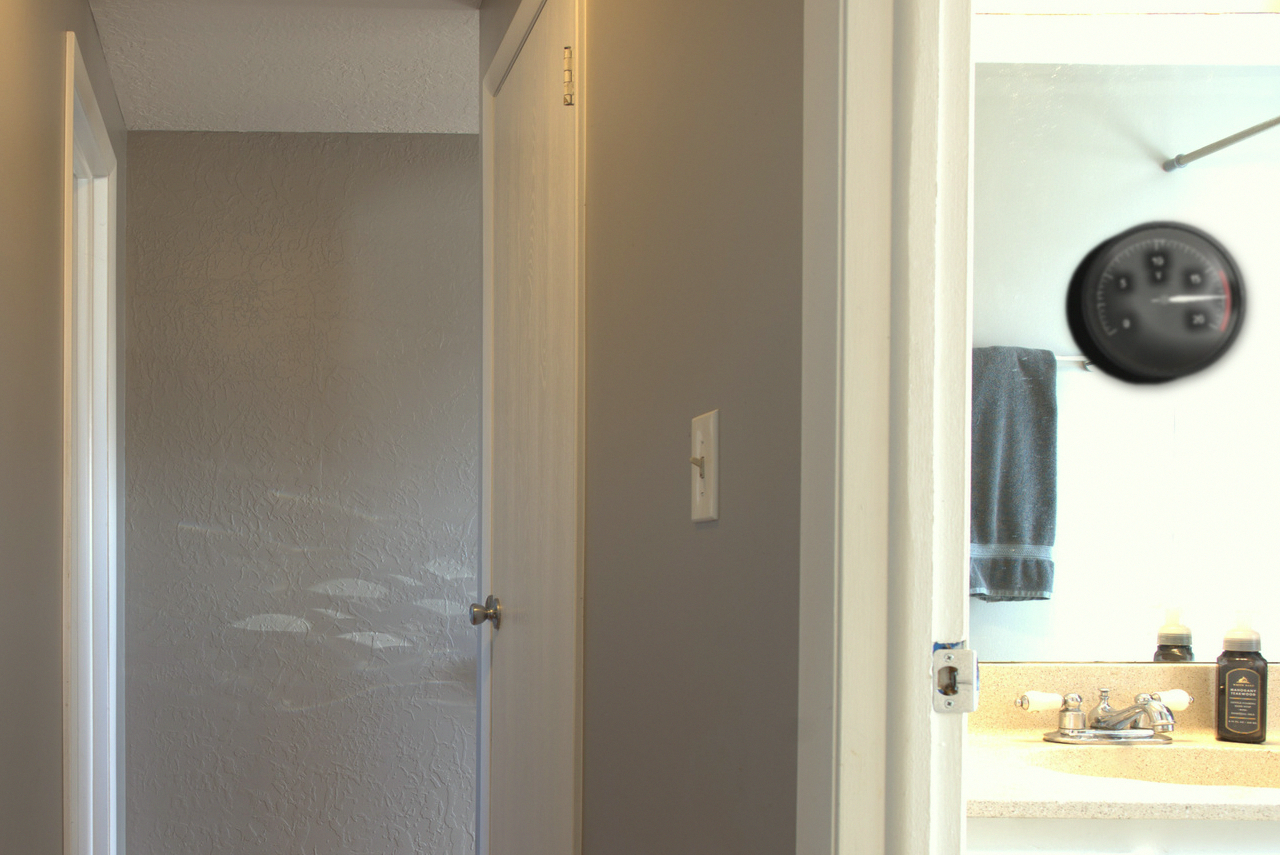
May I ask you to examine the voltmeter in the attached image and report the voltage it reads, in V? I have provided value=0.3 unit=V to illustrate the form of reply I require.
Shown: value=17.5 unit=V
